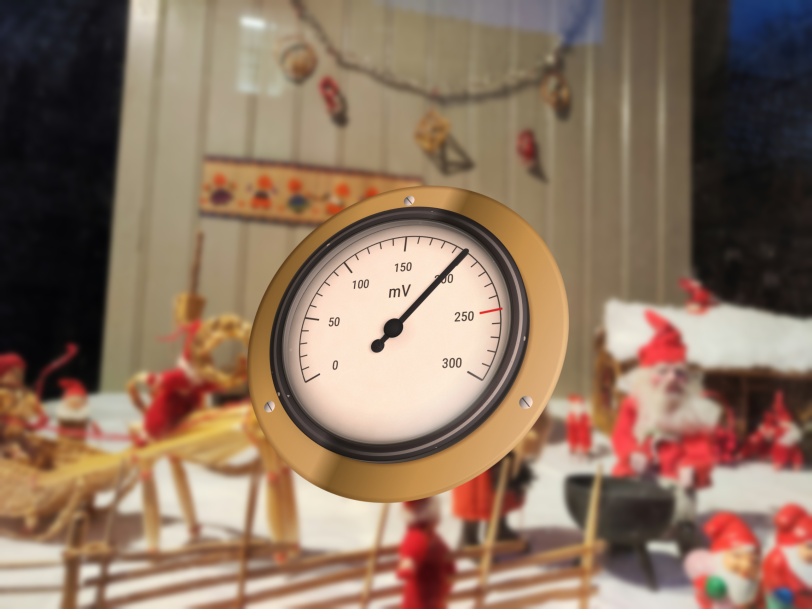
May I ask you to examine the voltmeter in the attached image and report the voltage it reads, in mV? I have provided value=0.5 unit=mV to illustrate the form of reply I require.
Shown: value=200 unit=mV
